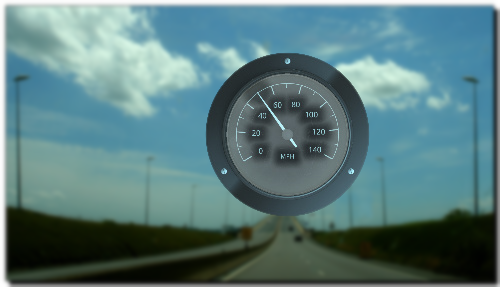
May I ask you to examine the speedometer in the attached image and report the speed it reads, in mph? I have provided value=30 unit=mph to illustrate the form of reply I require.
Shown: value=50 unit=mph
